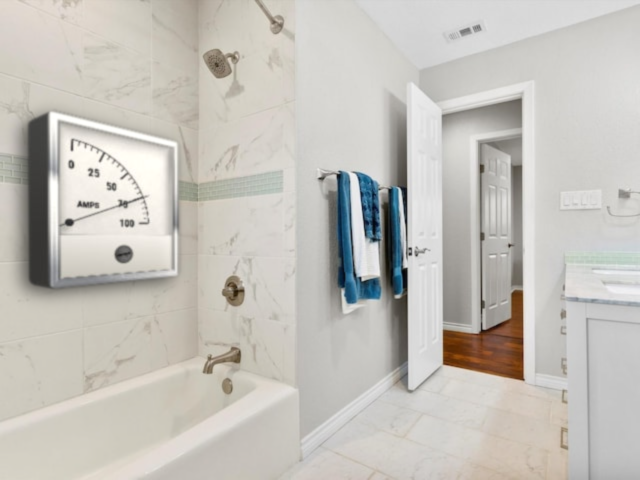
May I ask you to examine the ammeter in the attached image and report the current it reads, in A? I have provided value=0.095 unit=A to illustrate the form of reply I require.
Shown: value=75 unit=A
